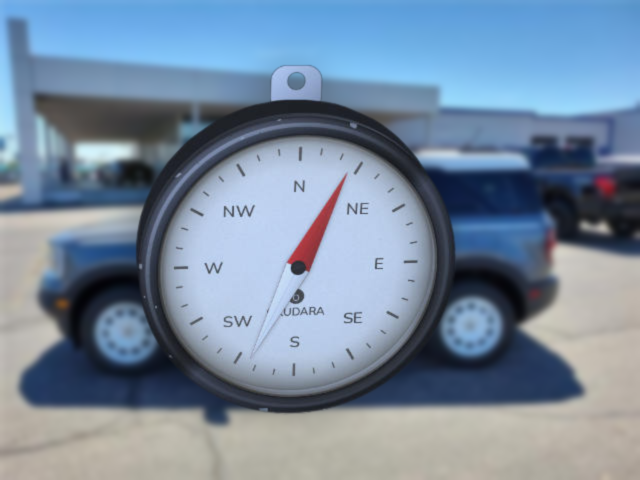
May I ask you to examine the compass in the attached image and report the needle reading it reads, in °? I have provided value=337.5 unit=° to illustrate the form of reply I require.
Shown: value=25 unit=°
